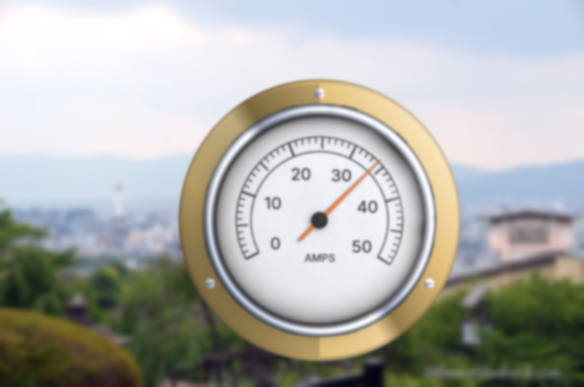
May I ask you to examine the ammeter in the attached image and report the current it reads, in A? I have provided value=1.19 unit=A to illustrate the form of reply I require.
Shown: value=34 unit=A
